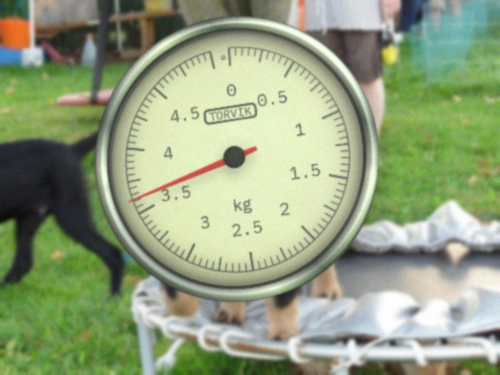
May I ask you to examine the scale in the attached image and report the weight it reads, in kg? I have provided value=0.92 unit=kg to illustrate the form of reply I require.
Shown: value=3.6 unit=kg
